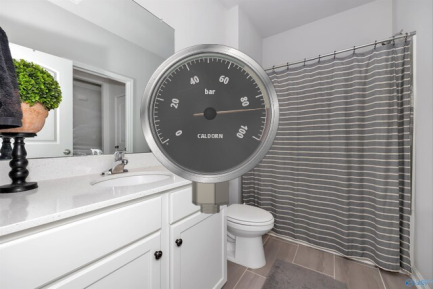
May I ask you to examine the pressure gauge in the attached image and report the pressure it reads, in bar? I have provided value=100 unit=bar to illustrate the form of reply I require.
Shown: value=86 unit=bar
